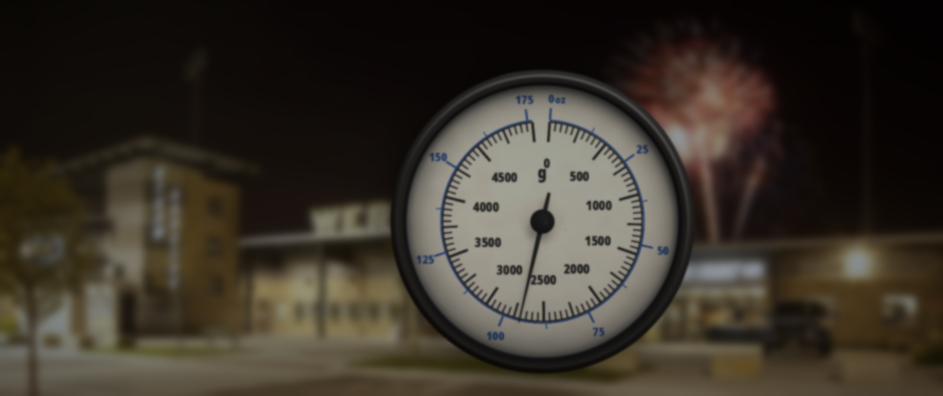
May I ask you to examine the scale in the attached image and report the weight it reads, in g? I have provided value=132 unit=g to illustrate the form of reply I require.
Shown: value=2700 unit=g
